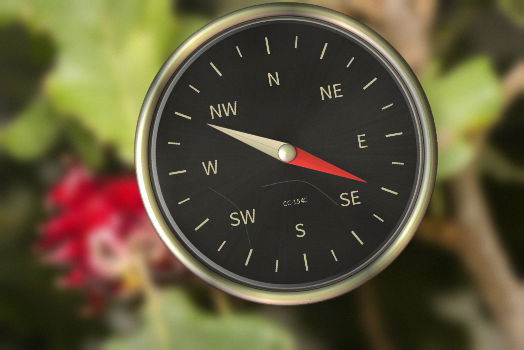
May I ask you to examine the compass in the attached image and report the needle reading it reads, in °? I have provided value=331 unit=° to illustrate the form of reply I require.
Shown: value=120 unit=°
